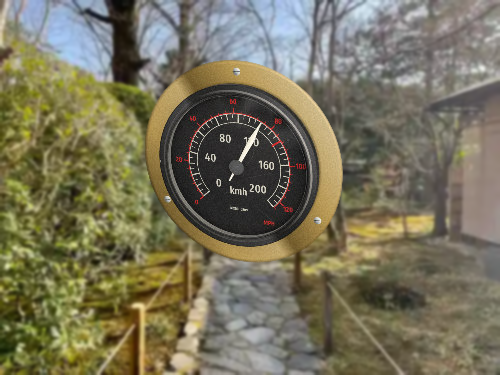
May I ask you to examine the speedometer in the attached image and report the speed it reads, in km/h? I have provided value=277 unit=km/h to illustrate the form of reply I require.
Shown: value=120 unit=km/h
